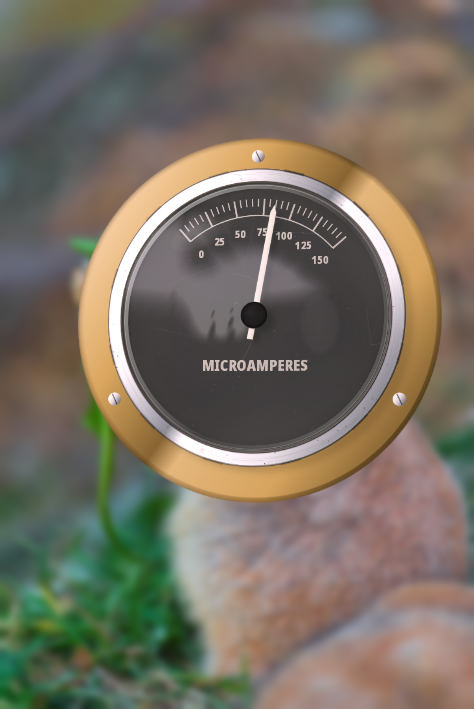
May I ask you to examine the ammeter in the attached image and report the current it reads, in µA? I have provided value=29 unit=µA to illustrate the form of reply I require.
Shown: value=85 unit=µA
